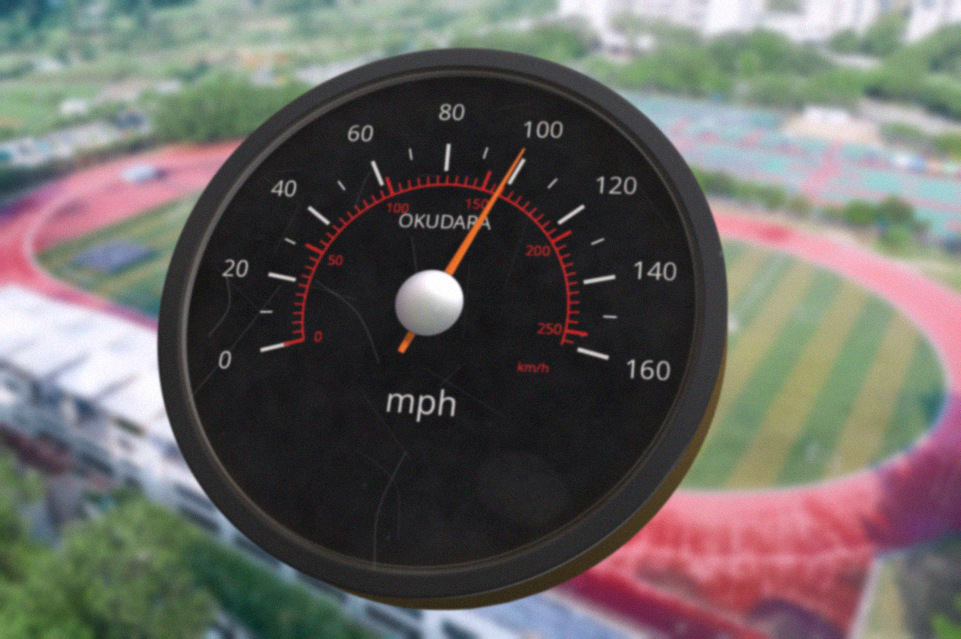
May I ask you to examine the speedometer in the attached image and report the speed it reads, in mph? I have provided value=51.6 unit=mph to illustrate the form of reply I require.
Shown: value=100 unit=mph
